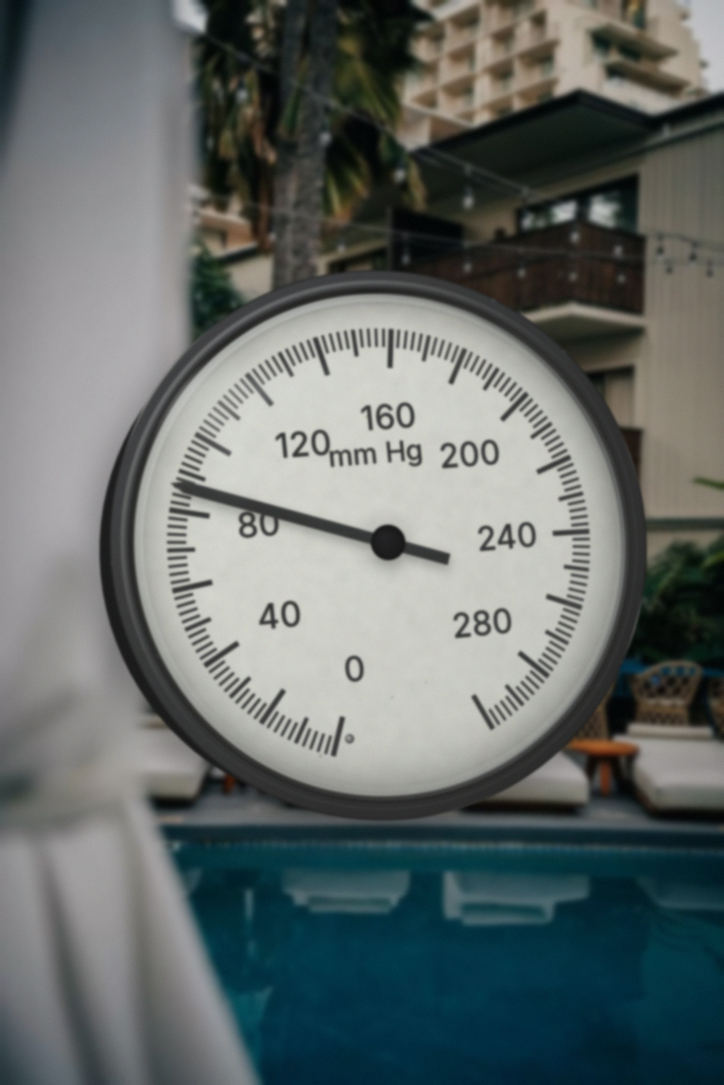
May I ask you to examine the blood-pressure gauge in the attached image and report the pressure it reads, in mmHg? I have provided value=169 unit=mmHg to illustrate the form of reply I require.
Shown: value=86 unit=mmHg
